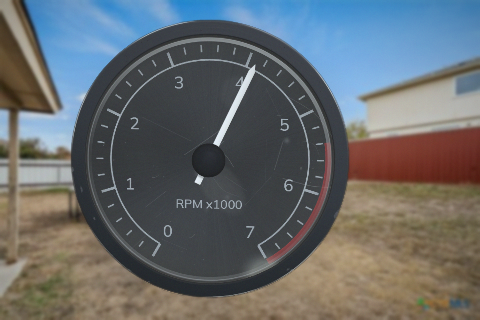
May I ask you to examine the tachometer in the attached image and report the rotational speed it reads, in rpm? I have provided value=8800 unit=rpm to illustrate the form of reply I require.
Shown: value=4100 unit=rpm
